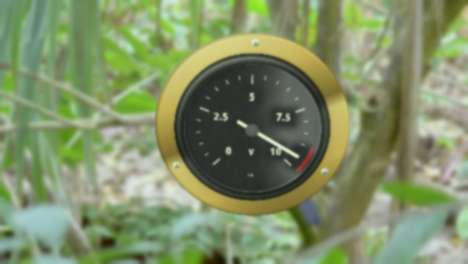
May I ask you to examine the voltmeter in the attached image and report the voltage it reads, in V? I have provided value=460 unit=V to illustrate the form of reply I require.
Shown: value=9.5 unit=V
